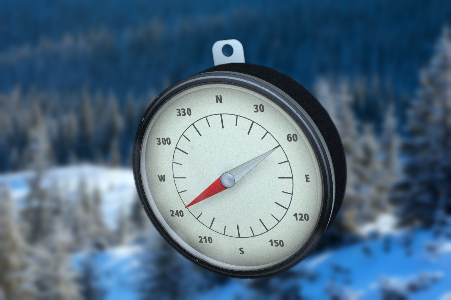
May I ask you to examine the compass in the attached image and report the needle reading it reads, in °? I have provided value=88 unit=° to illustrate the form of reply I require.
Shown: value=240 unit=°
